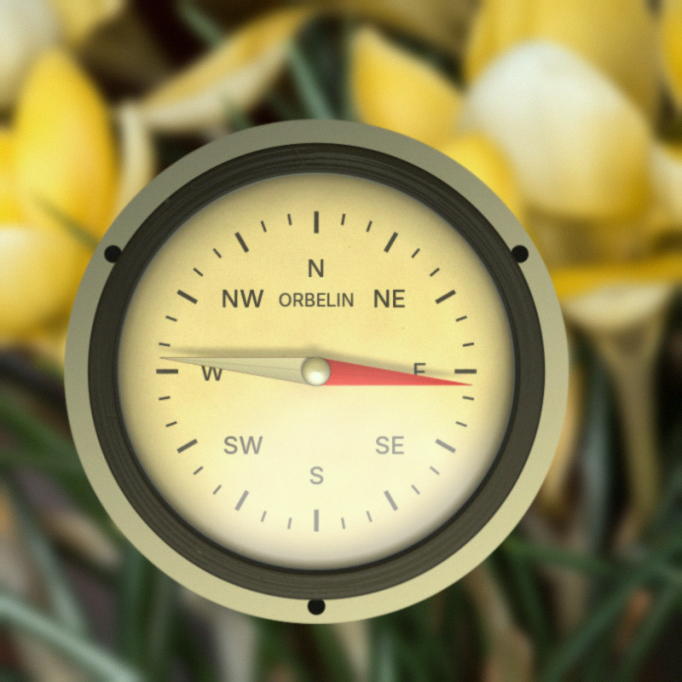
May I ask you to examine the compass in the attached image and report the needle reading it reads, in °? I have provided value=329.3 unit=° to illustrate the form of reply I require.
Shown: value=95 unit=°
